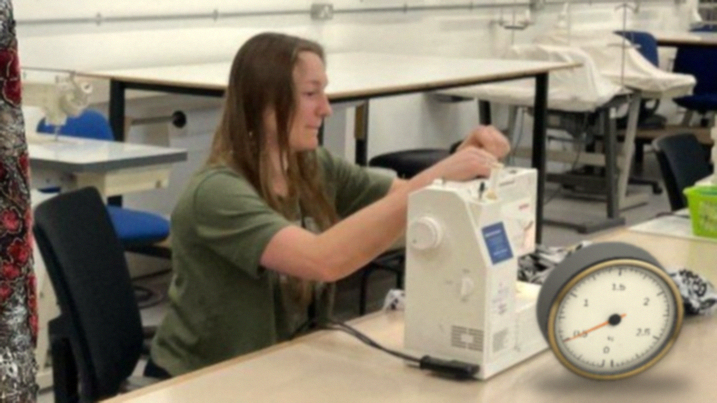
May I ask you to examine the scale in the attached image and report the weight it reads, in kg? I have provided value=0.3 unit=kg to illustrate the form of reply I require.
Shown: value=0.5 unit=kg
